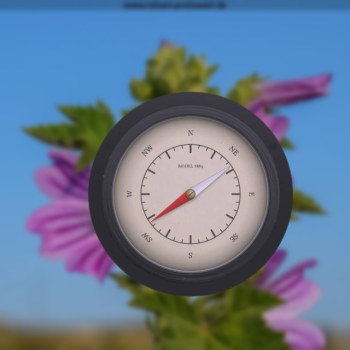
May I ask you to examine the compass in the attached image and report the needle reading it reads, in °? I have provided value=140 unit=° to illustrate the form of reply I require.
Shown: value=235 unit=°
